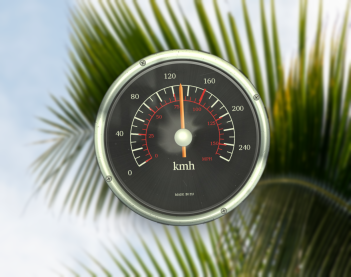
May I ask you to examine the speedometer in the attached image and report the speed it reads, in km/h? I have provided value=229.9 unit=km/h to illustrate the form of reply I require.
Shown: value=130 unit=km/h
